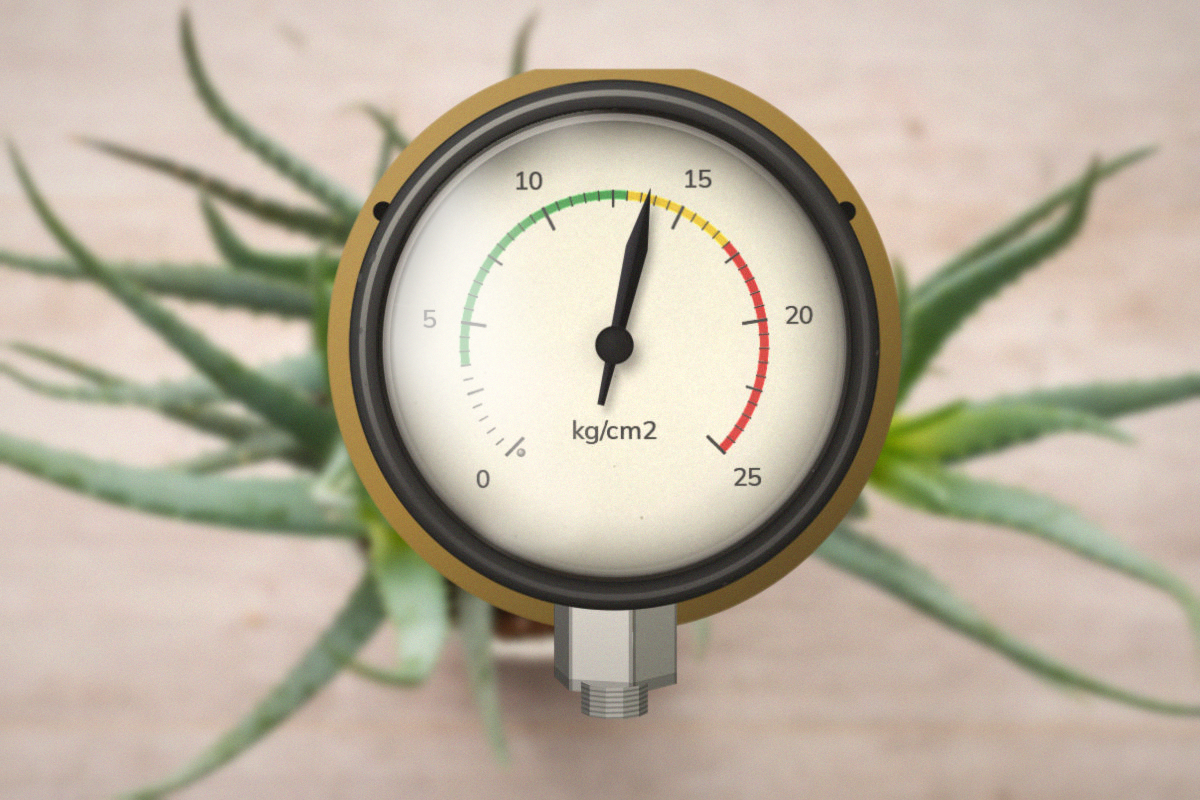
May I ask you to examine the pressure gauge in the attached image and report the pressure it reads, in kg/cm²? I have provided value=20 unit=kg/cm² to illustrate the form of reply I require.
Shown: value=13.75 unit=kg/cm²
